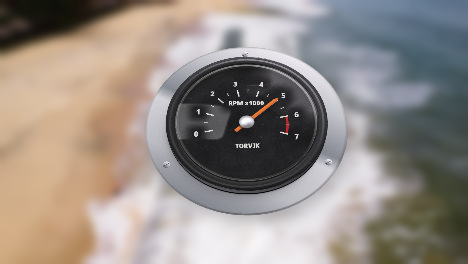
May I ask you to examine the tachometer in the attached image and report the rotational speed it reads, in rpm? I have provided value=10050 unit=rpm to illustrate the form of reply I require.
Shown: value=5000 unit=rpm
